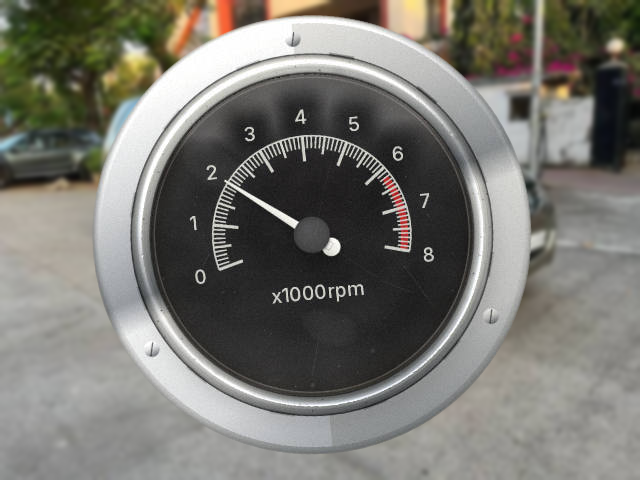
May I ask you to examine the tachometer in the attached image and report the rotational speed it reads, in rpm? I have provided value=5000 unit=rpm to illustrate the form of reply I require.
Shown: value=2000 unit=rpm
